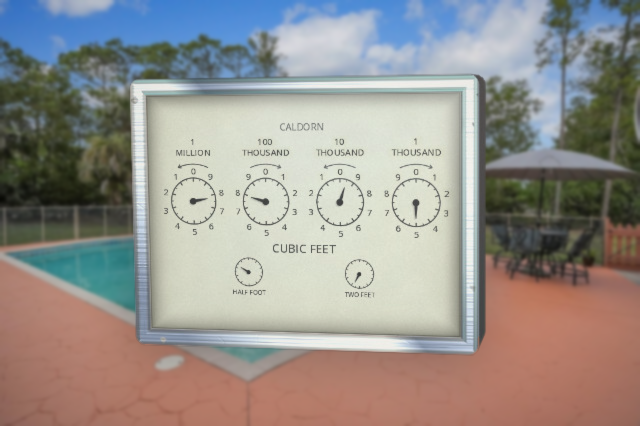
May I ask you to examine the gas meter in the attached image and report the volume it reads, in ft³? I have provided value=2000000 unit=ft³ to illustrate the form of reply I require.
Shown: value=779500 unit=ft³
